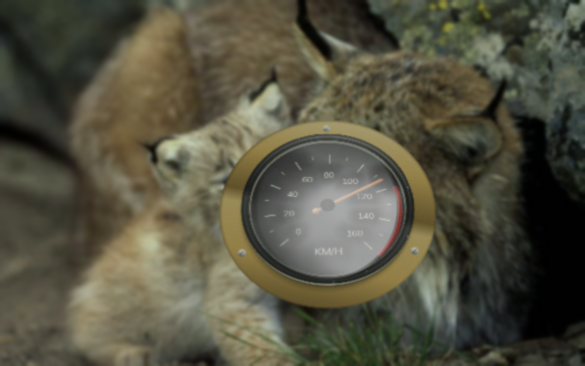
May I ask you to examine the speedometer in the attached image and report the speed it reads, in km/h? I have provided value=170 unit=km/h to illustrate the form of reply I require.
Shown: value=115 unit=km/h
